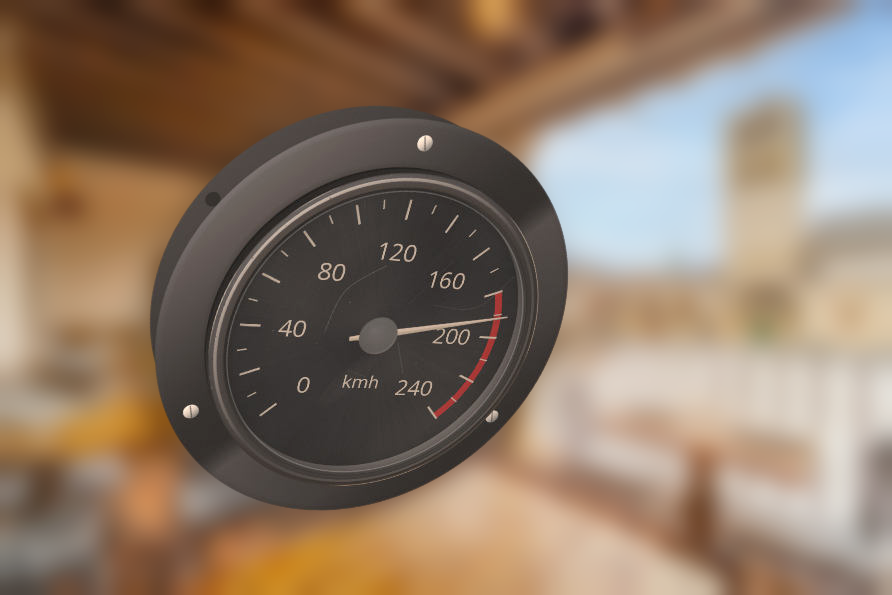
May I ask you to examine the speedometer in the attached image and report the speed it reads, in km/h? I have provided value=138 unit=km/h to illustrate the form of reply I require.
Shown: value=190 unit=km/h
